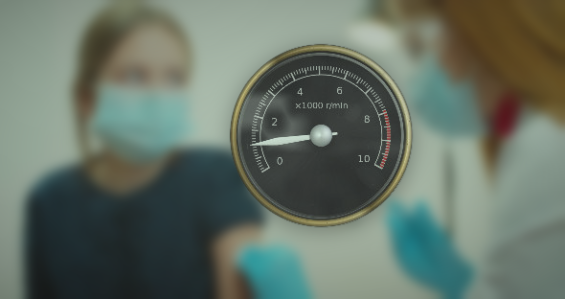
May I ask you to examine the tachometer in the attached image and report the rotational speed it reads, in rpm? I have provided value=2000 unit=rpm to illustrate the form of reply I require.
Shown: value=1000 unit=rpm
